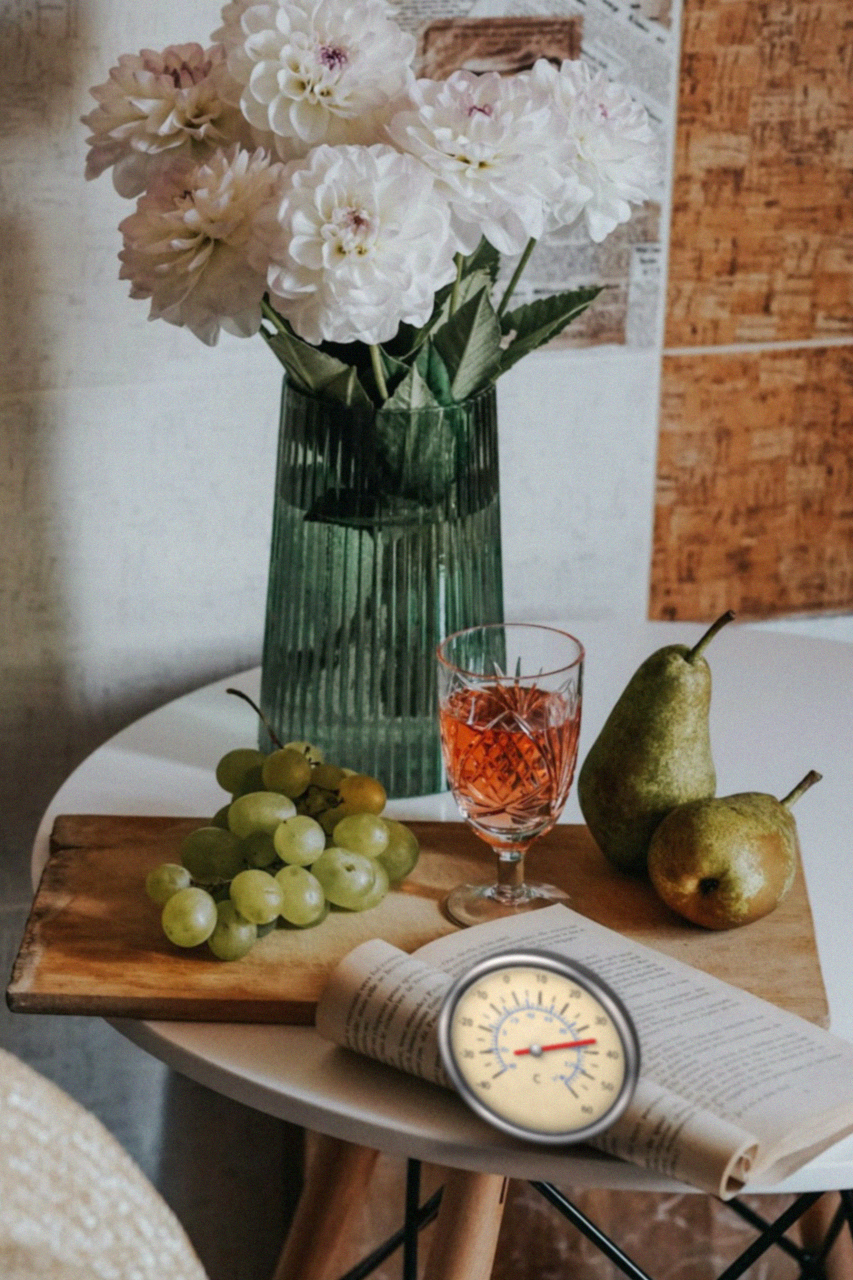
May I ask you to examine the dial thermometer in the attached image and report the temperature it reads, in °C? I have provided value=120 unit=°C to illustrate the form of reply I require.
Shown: value=35 unit=°C
